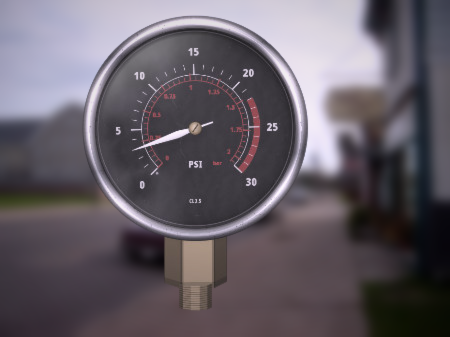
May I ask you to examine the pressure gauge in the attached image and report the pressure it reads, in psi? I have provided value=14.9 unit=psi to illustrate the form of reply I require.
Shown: value=3 unit=psi
